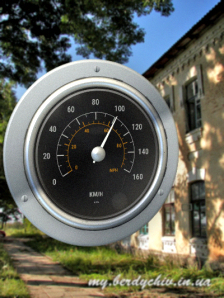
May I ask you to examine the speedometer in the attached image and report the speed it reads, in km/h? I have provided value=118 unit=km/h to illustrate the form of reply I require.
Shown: value=100 unit=km/h
